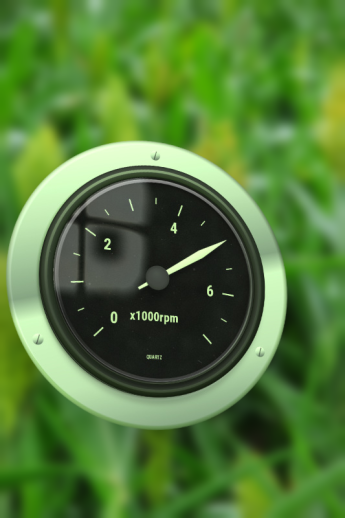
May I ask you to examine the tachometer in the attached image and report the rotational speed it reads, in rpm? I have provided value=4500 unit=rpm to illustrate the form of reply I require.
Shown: value=5000 unit=rpm
